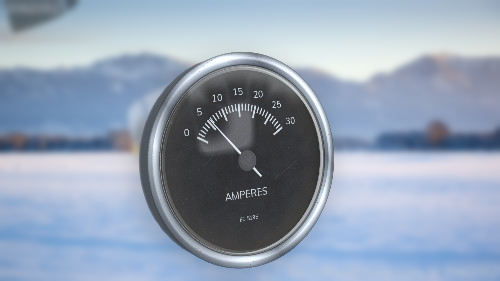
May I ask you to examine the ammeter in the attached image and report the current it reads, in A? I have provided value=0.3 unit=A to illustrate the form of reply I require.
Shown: value=5 unit=A
